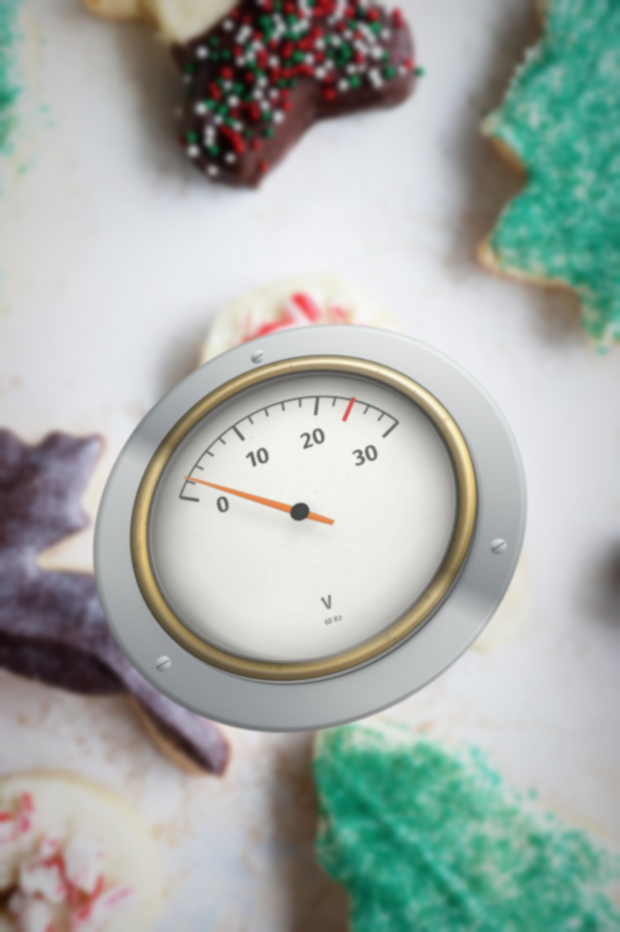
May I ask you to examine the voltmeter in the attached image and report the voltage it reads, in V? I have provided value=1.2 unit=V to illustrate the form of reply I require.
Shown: value=2 unit=V
